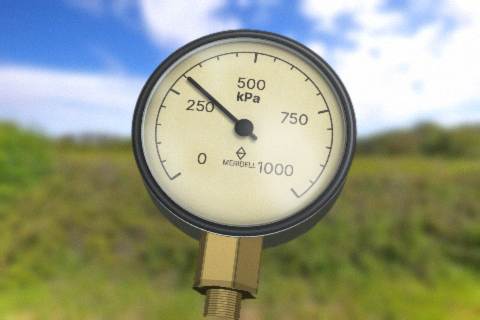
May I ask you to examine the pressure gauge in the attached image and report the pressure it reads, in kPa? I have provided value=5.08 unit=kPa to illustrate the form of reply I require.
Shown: value=300 unit=kPa
